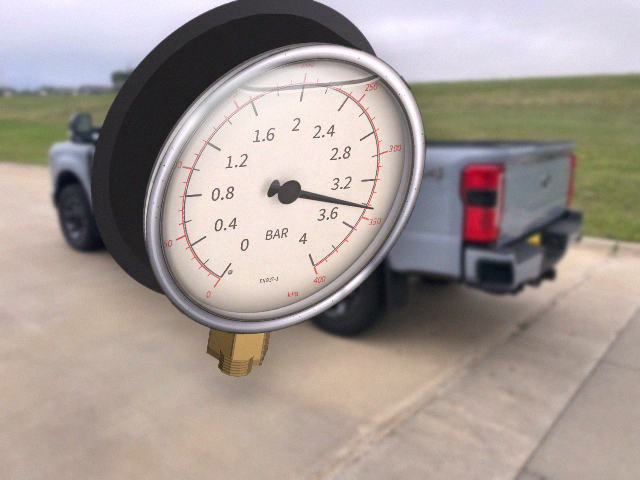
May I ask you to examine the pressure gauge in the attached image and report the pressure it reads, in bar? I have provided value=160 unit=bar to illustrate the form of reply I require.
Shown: value=3.4 unit=bar
